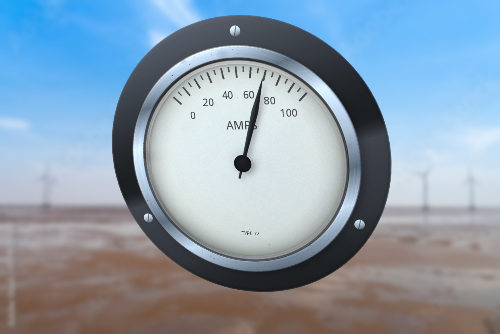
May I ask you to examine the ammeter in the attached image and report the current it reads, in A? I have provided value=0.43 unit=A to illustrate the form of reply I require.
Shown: value=70 unit=A
